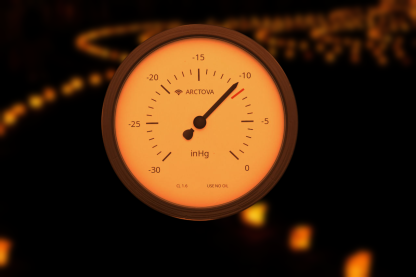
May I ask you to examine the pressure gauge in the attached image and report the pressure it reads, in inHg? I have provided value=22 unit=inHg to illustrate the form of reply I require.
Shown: value=-10 unit=inHg
